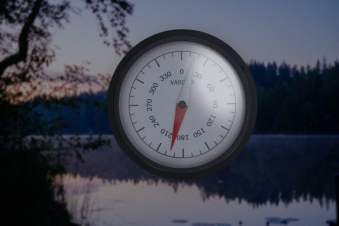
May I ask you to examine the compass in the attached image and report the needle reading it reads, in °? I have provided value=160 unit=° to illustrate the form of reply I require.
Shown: value=195 unit=°
